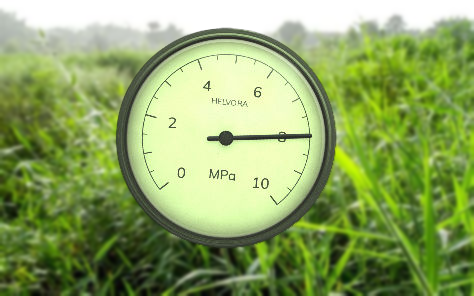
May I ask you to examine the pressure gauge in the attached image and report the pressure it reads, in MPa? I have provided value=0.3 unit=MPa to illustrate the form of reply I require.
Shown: value=8 unit=MPa
